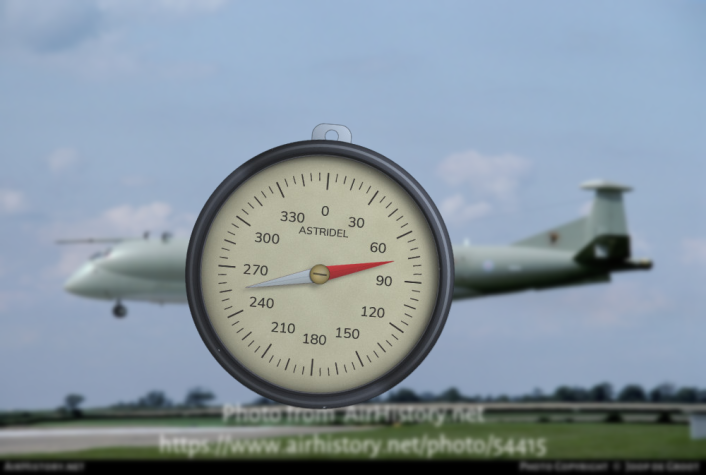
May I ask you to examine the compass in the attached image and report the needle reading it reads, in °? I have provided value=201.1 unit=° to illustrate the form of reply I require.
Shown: value=75 unit=°
